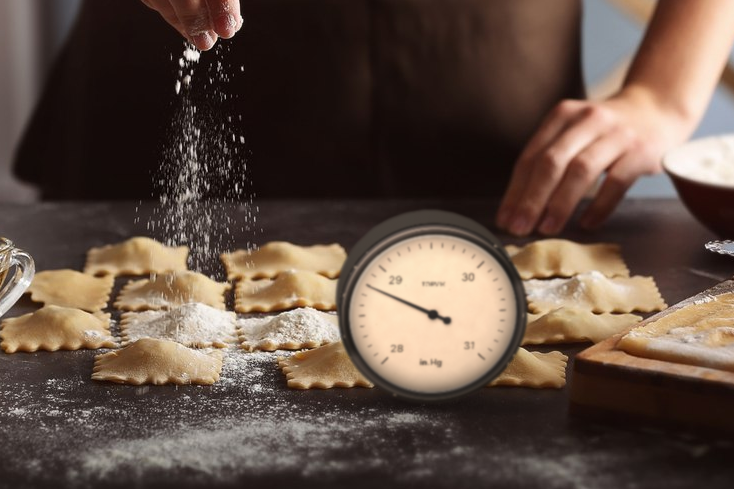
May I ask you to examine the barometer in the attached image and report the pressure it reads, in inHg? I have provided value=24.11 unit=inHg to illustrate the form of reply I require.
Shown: value=28.8 unit=inHg
